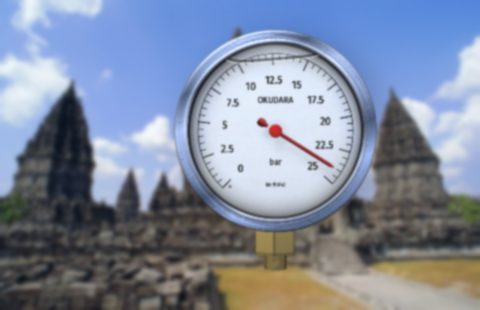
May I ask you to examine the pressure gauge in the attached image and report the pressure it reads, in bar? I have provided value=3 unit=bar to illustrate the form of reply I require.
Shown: value=24 unit=bar
